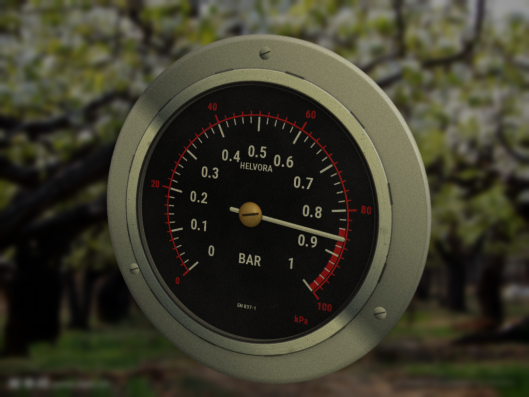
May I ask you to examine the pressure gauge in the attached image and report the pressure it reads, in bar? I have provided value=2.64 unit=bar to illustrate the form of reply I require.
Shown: value=0.86 unit=bar
